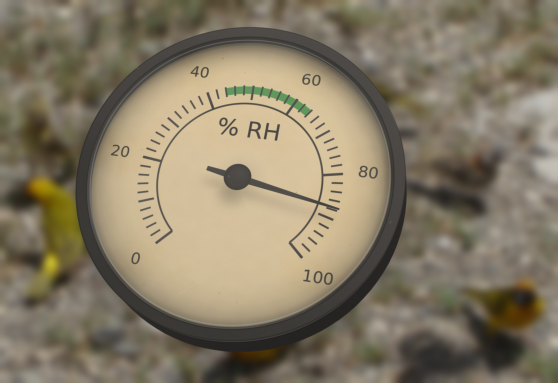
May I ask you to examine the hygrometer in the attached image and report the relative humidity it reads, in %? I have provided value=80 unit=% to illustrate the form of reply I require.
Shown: value=88 unit=%
